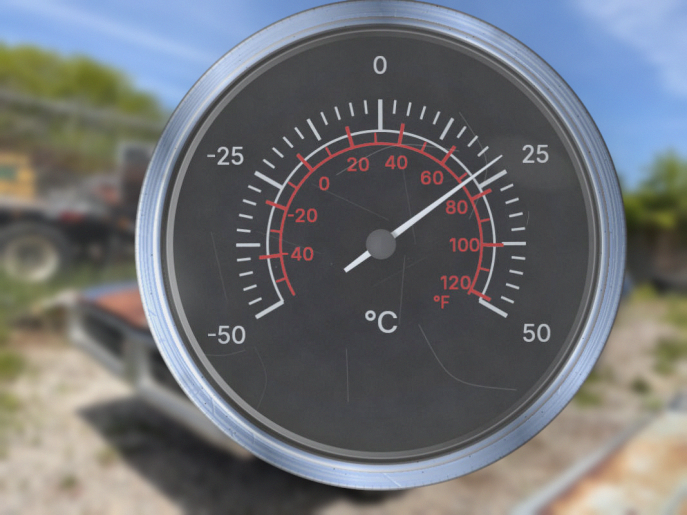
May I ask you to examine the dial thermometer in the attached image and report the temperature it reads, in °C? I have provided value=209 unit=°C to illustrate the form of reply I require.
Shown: value=22.5 unit=°C
